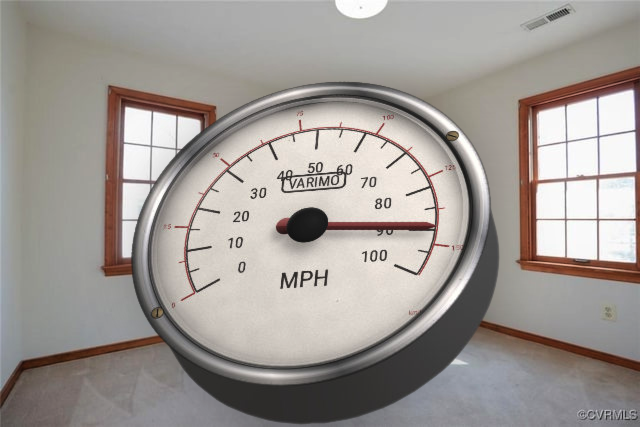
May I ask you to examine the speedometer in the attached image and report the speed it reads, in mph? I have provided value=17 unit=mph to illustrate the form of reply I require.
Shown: value=90 unit=mph
